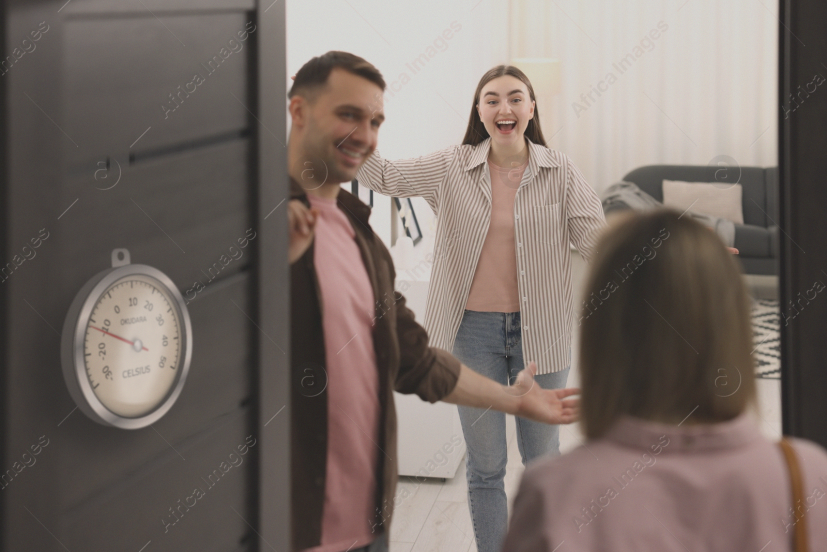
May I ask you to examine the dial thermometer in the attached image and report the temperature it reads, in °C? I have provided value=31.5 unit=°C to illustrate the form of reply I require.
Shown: value=-12 unit=°C
